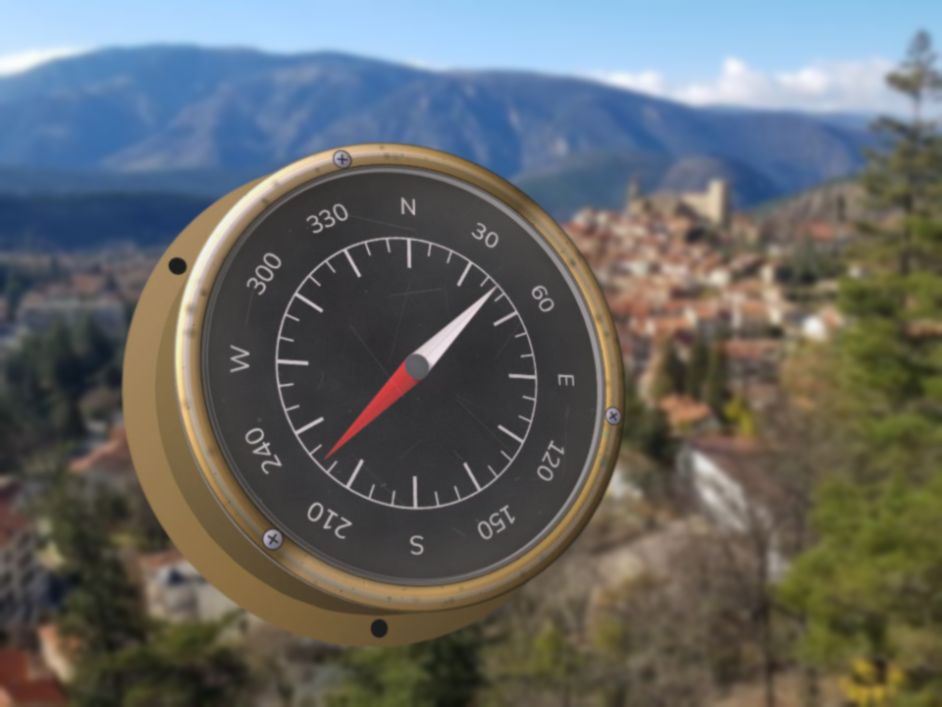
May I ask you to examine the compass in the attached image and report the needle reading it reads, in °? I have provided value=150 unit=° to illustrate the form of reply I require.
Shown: value=225 unit=°
